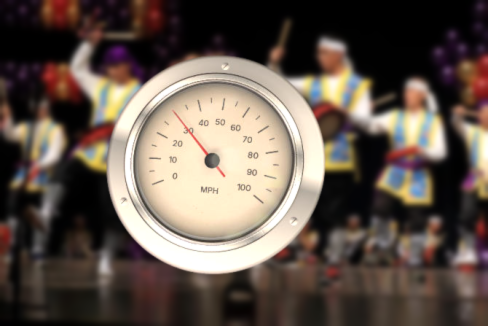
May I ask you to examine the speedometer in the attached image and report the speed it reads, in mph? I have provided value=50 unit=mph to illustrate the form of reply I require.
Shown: value=30 unit=mph
